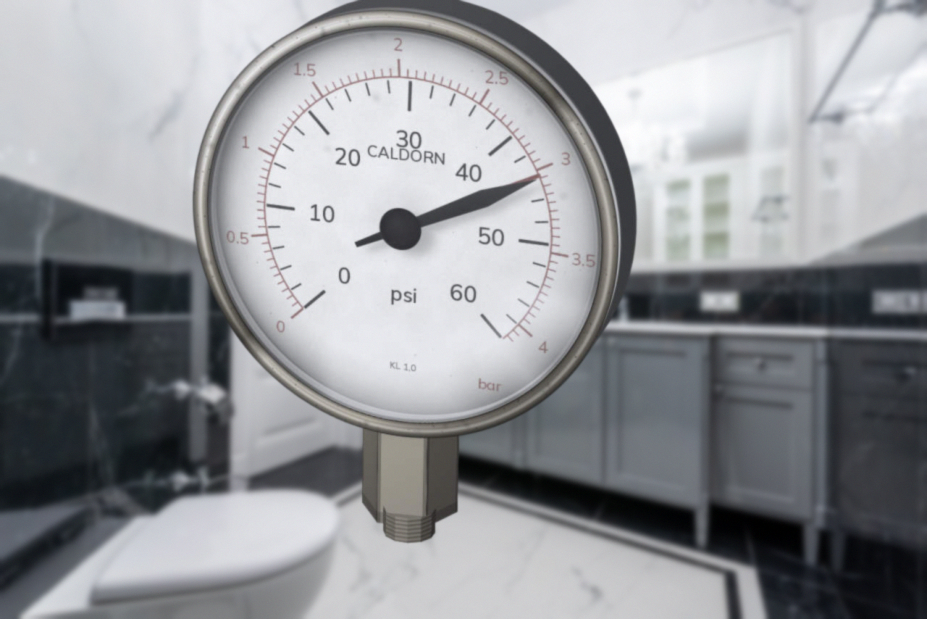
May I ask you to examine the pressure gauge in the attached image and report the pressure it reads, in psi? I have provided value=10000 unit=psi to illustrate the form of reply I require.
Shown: value=44 unit=psi
